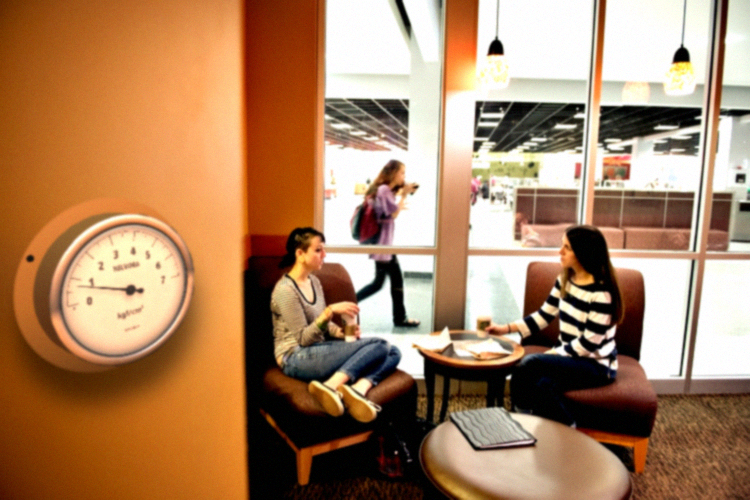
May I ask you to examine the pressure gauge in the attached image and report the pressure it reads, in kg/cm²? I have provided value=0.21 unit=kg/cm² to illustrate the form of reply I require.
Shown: value=0.75 unit=kg/cm²
